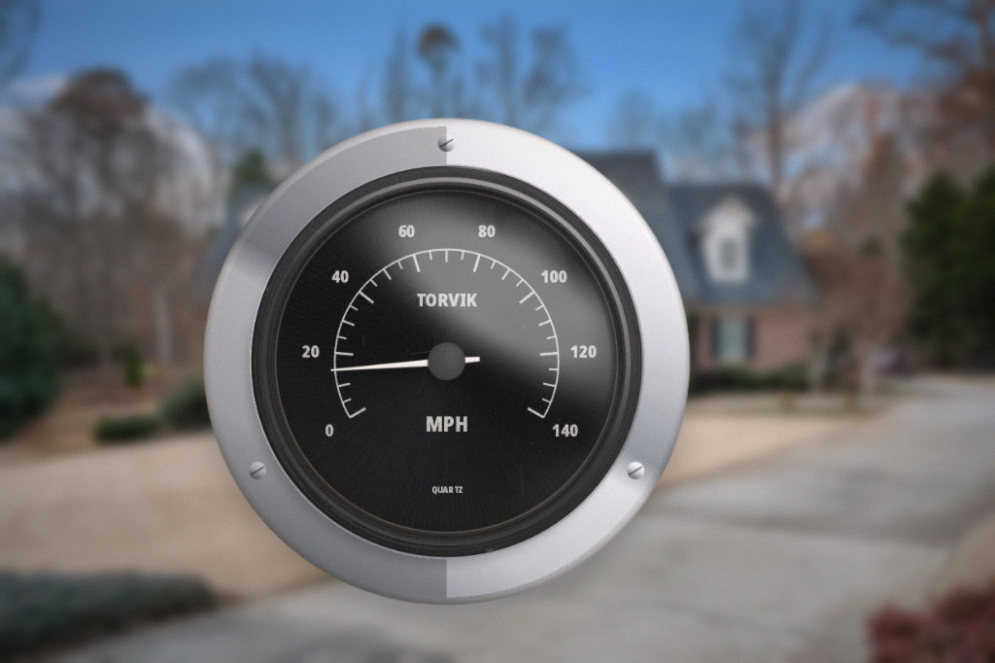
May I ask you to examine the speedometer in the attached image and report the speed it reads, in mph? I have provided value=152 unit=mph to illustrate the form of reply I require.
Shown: value=15 unit=mph
